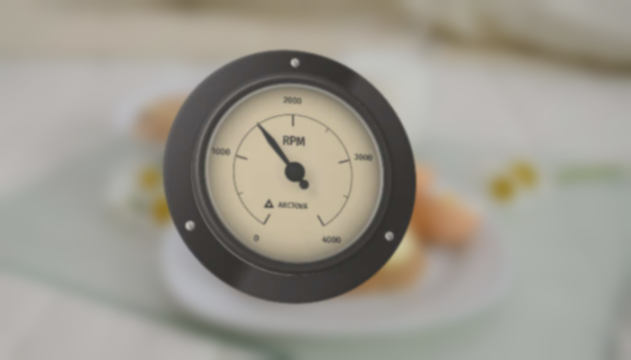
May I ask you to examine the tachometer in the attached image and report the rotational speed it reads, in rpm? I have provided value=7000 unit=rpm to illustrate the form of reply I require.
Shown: value=1500 unit=rpm
